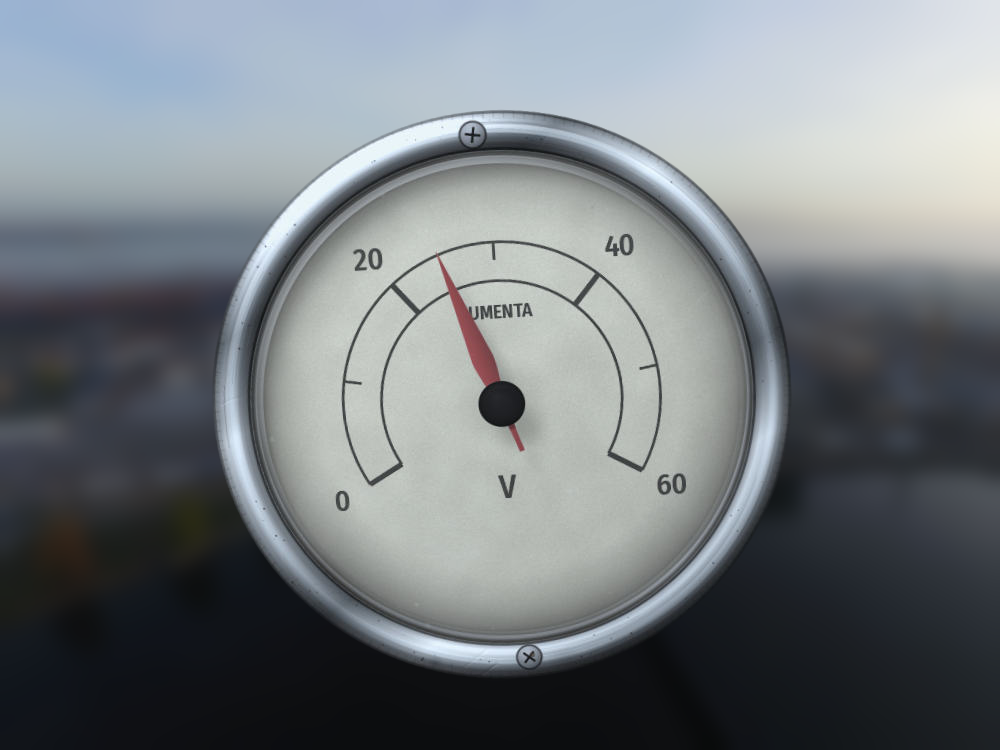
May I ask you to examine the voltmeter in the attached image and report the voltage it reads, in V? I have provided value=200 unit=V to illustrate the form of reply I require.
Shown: value=25 unit=V
